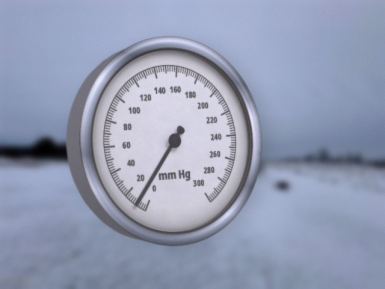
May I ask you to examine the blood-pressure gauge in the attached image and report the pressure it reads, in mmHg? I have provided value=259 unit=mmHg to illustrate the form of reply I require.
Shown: value=10 unit=mmHg
